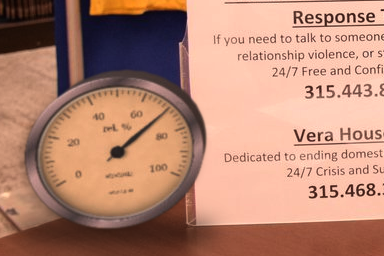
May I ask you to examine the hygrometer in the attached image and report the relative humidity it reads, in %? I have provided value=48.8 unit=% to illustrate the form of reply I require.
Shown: value=70 unit=%
